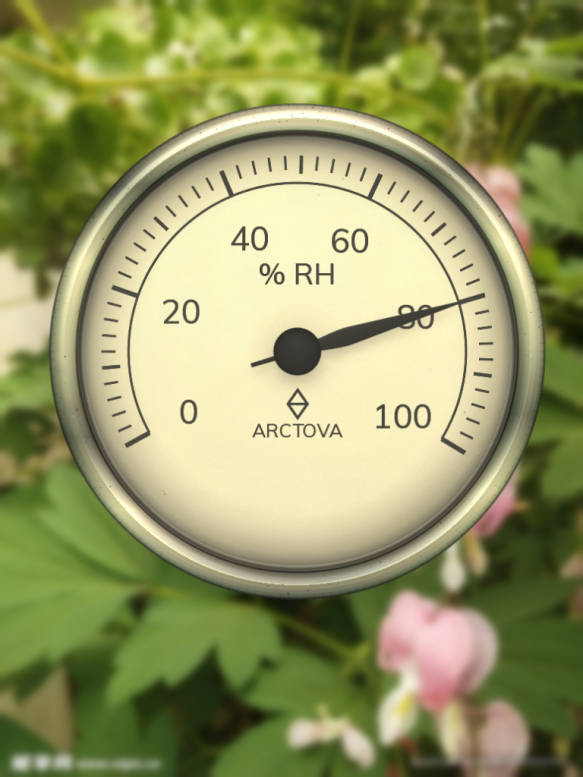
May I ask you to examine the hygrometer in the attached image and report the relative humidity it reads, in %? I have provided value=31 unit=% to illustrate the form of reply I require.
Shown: value=80 unit=%
